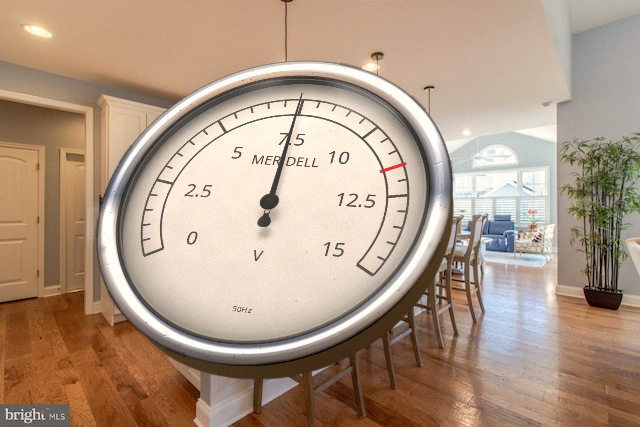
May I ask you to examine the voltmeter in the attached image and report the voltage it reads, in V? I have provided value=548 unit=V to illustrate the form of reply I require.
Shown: value=7.5 unit=V
